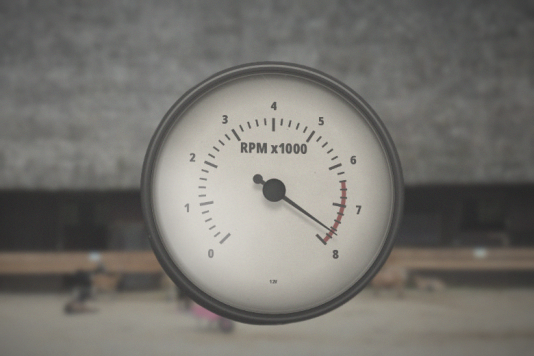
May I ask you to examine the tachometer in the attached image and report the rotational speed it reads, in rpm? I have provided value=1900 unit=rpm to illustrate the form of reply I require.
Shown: value=7700 unit=rpm
